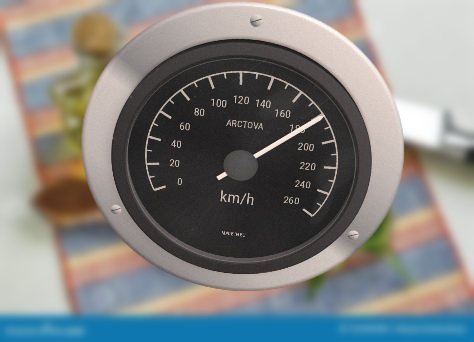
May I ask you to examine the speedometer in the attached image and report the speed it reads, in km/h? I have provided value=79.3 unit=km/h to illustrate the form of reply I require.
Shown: value=180 unit=km/h
